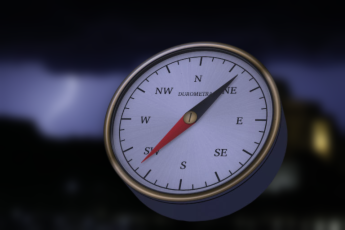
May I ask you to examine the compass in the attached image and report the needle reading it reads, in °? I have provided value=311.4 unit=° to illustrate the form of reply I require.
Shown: value=220 unit=°
